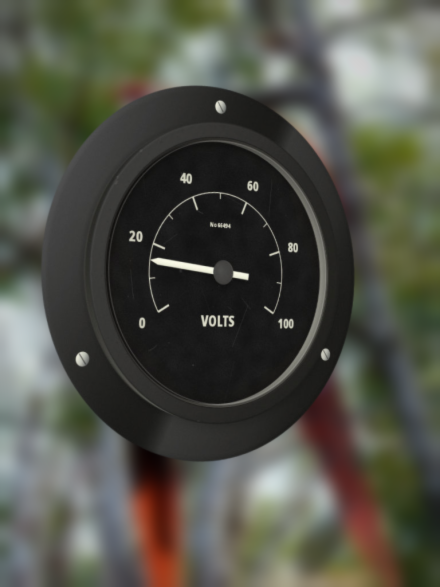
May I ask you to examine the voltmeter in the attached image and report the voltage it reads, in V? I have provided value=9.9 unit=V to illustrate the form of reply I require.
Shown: value=15 unit=V
